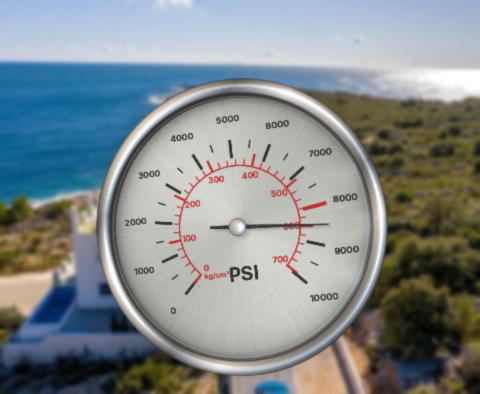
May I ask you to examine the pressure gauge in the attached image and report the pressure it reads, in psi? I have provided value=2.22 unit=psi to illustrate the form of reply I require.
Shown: value=8500 unit=psi
